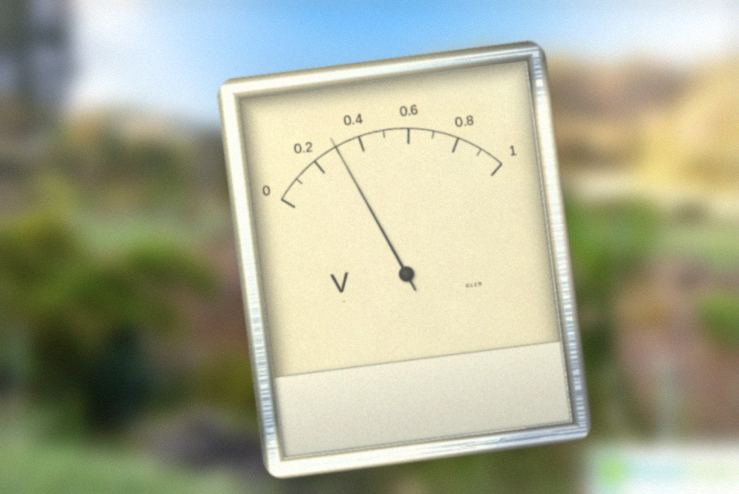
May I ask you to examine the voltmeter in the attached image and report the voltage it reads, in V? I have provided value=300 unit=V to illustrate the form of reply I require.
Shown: value=0.3 unit=V
